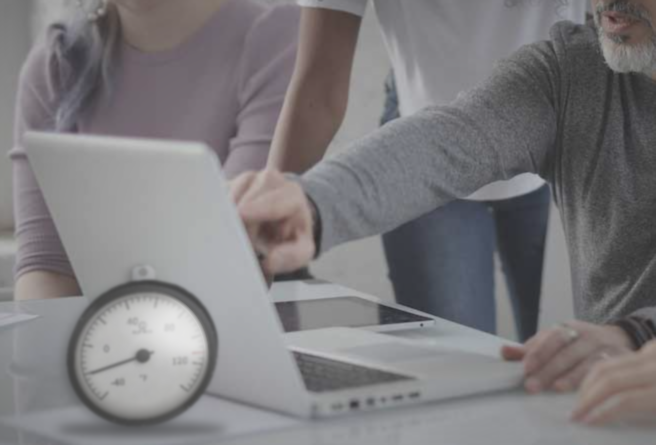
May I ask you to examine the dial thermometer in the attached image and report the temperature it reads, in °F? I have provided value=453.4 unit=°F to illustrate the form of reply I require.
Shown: value=-20 unit=°F
